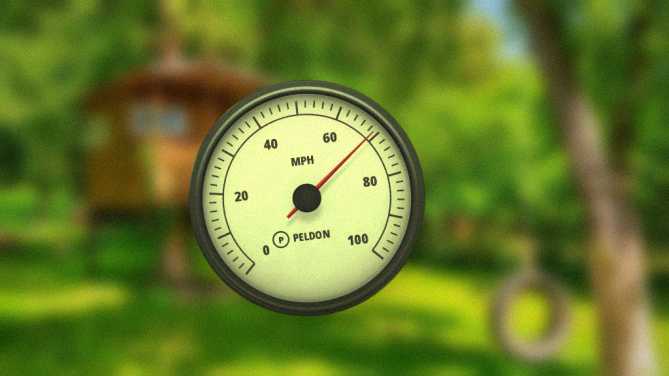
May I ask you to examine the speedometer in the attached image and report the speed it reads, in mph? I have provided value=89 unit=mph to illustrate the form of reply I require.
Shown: value=69 unit=mph
